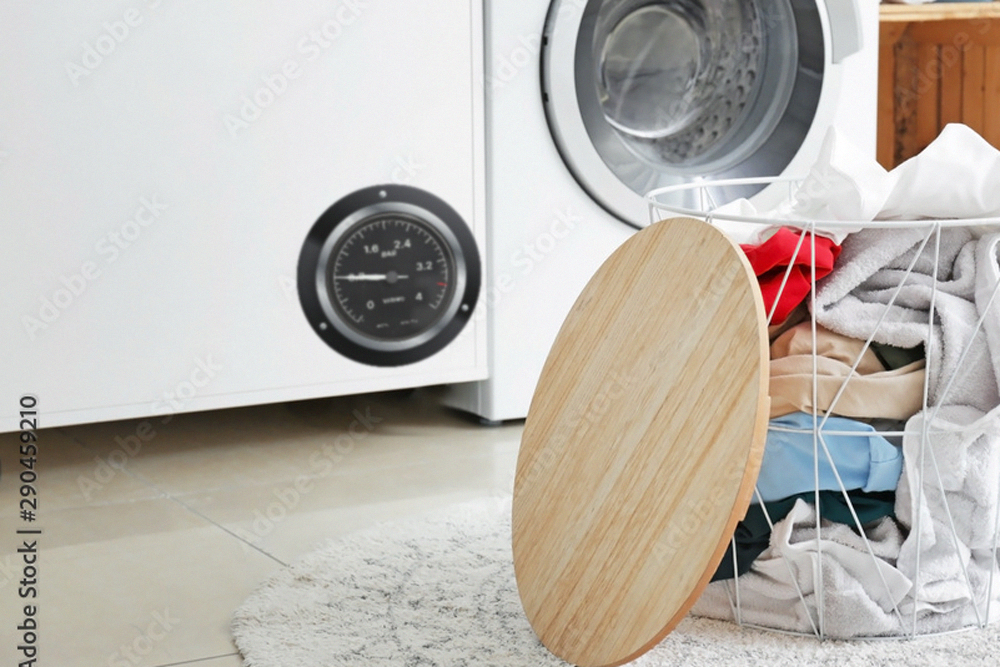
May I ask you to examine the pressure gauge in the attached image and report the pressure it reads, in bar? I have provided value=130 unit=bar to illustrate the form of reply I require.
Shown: value=0.8 unit=bar
